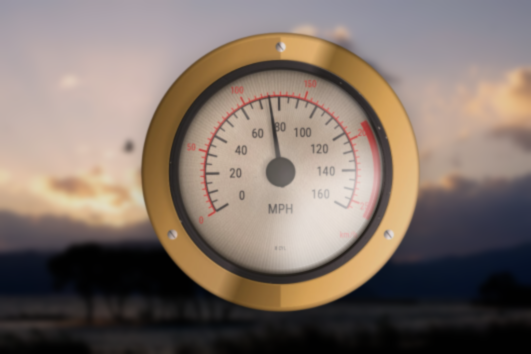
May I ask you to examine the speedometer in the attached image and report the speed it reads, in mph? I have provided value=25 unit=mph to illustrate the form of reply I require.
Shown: value=75 unit=mph
